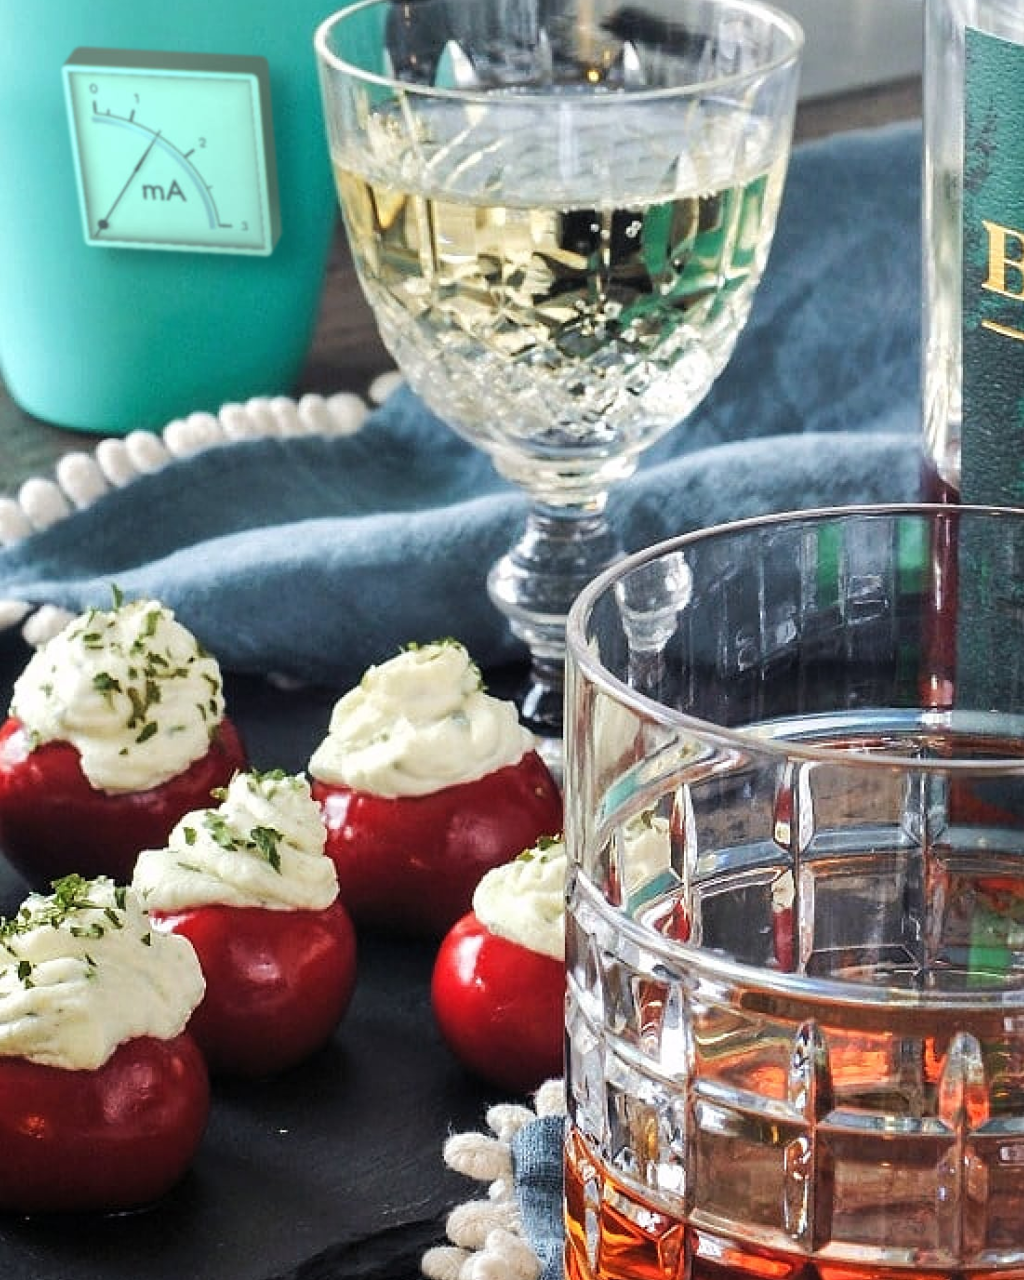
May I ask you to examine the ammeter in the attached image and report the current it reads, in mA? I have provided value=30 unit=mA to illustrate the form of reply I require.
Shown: value=1.5 unit=mA
